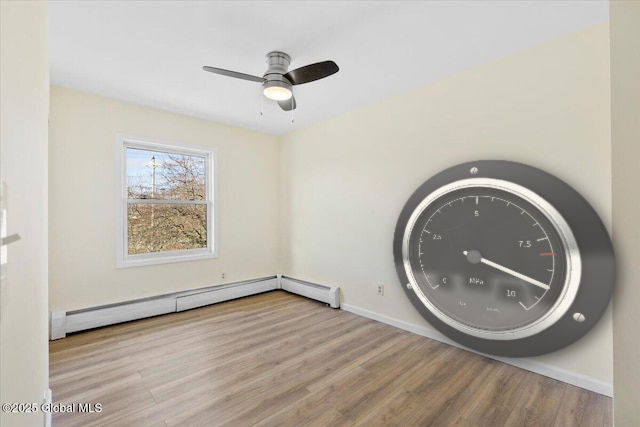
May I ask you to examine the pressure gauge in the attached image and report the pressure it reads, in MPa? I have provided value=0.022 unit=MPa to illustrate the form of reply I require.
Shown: value=9 unit=MPa
